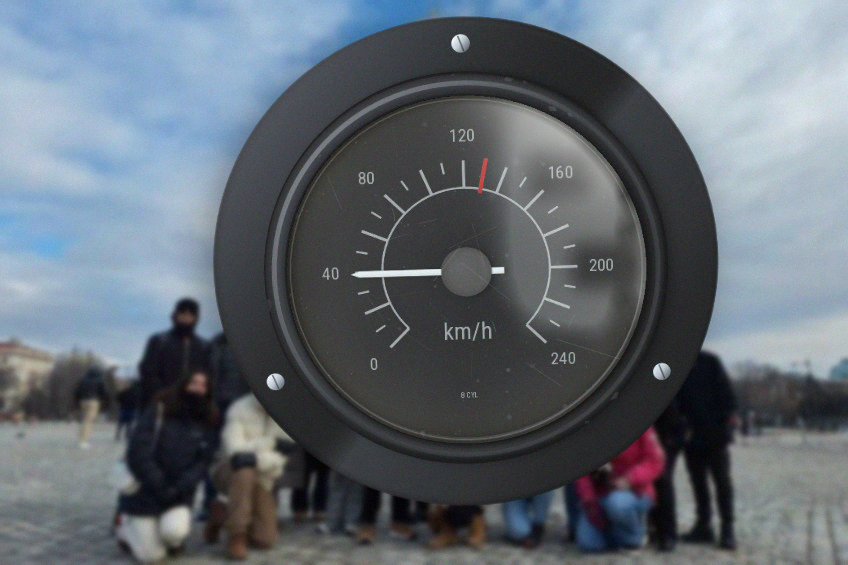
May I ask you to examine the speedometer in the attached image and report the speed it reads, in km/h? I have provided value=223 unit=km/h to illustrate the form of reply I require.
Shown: value=40 unit=km/h
